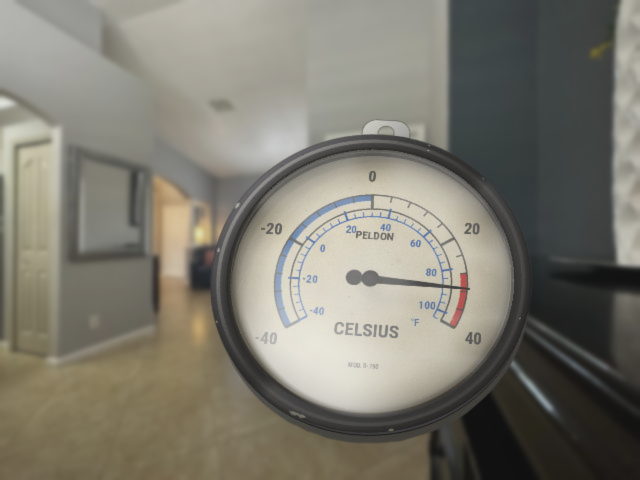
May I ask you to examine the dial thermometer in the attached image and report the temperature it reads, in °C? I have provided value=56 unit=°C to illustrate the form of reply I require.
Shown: value=32 unit=°C
